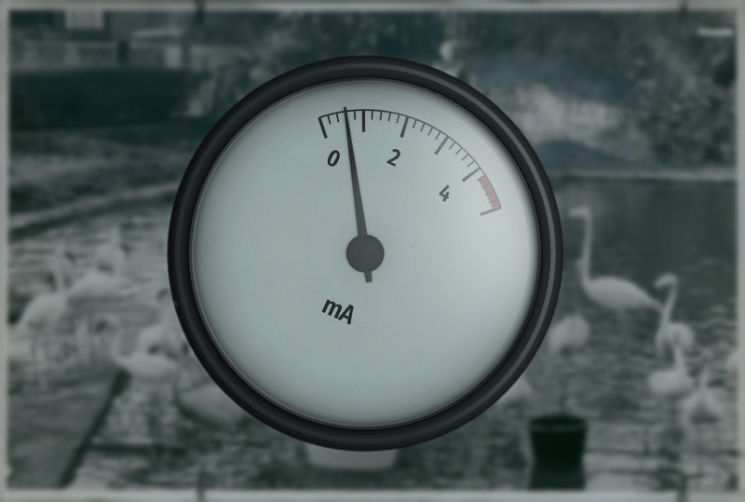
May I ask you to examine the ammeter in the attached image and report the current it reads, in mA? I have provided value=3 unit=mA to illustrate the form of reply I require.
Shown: value=0.6 unit=mA
